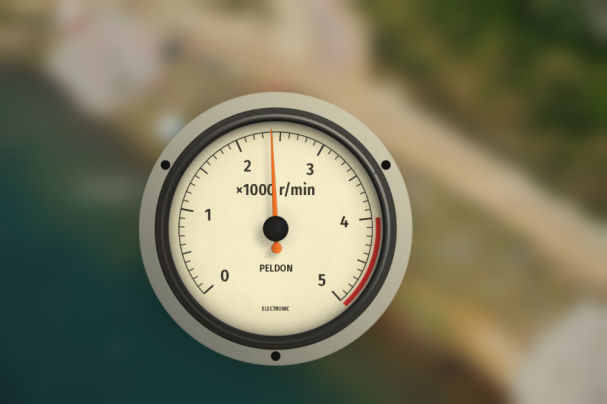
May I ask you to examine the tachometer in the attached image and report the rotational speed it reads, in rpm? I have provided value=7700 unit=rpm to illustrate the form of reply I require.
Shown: value=2400 unit=rpm
